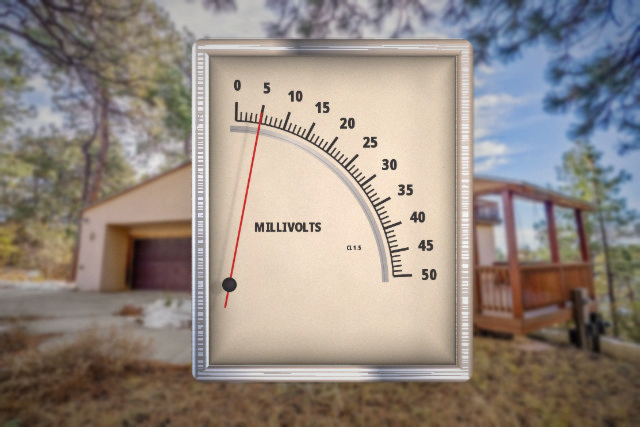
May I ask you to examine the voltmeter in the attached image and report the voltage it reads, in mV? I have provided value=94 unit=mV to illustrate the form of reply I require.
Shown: value=5 unit=mV
